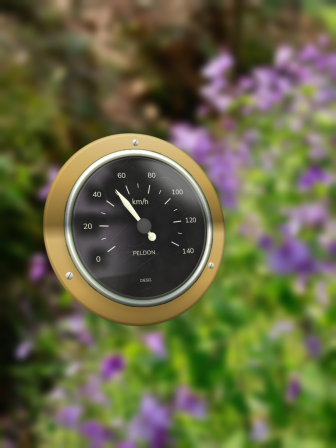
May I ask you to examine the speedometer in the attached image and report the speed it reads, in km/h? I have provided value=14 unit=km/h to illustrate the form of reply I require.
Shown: value=50 unit=km/h
